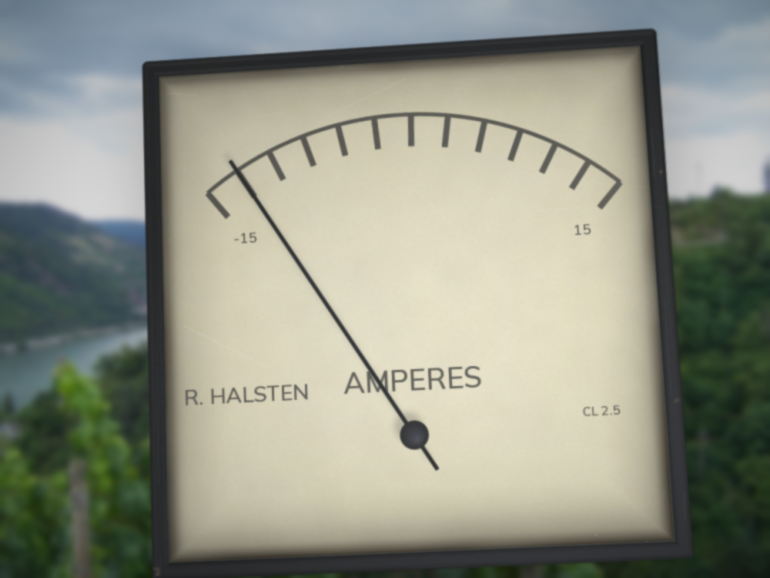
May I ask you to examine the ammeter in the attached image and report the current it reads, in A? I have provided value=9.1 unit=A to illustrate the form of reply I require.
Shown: value=-12.5 unit=A
